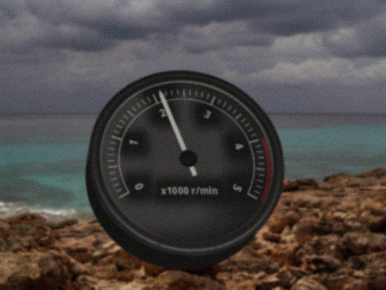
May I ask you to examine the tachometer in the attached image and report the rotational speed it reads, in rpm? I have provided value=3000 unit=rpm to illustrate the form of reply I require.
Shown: value=2100 unit=rpm
